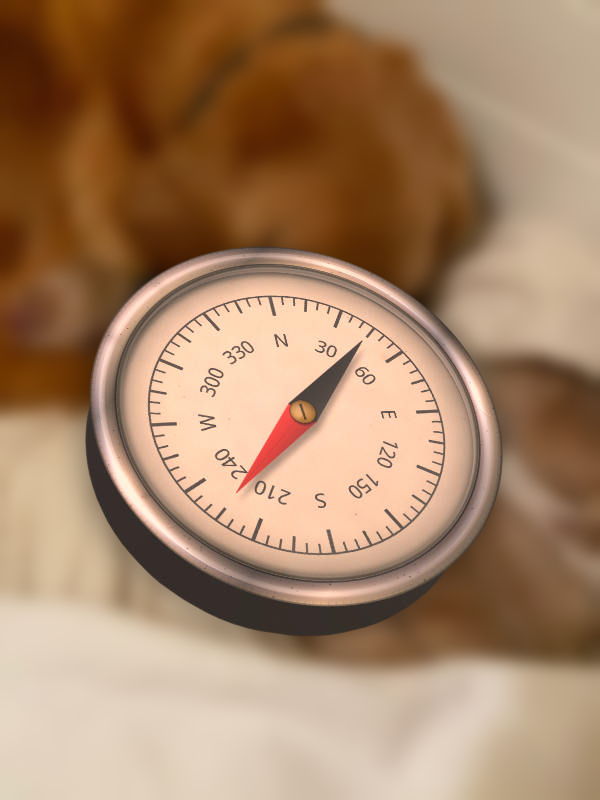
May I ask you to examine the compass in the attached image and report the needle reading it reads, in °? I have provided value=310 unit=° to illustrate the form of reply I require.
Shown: value=225 unit=°
